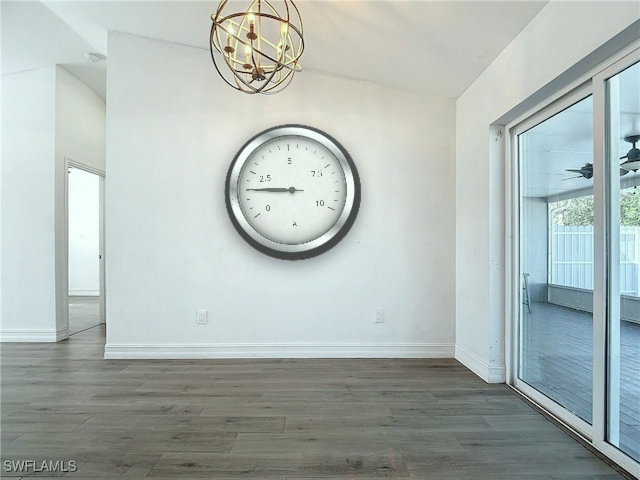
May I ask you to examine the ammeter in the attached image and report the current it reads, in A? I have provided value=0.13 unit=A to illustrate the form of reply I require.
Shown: value=1.5 unit=A
